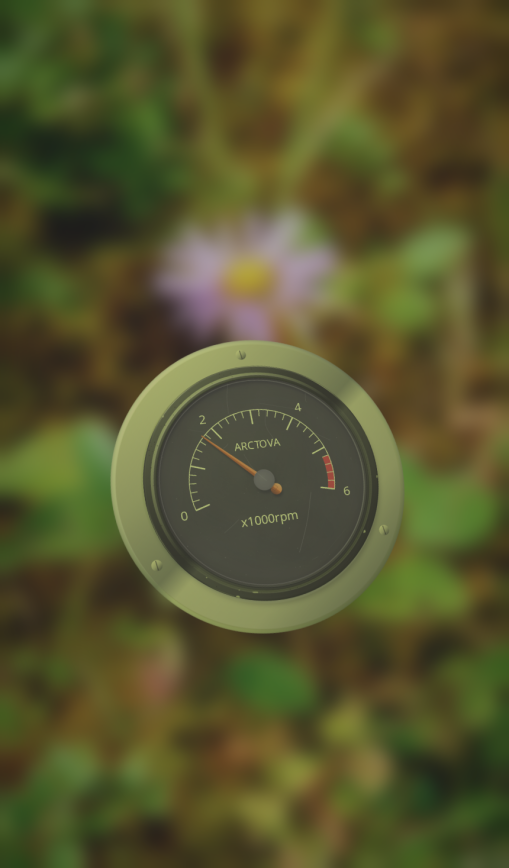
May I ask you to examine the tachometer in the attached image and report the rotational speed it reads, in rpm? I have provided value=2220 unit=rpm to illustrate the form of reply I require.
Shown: value=1700 unit=rpm
